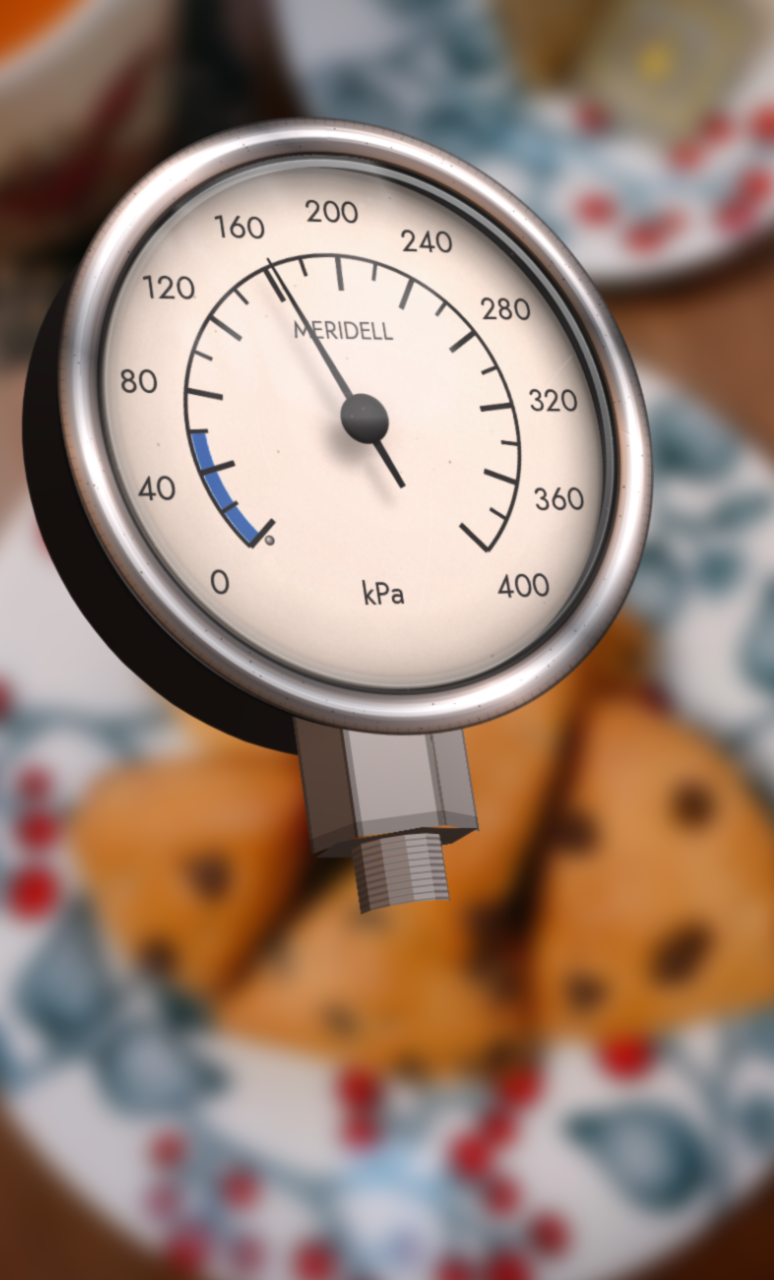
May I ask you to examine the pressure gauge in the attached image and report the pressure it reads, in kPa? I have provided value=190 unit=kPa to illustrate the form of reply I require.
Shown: value=160 unit=kPa
